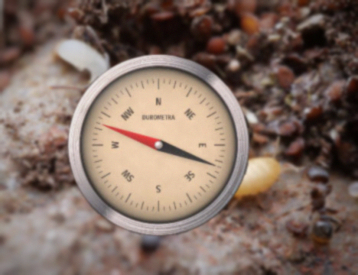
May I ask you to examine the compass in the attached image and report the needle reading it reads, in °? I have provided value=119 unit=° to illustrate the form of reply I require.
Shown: value=290 unit=°
